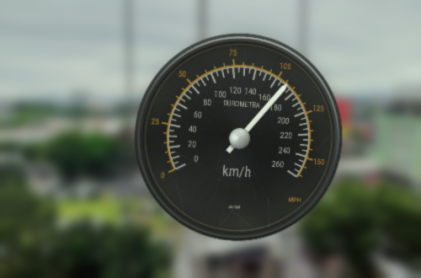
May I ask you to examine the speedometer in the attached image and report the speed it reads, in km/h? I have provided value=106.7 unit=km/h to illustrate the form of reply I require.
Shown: value=170 unit=km/h
